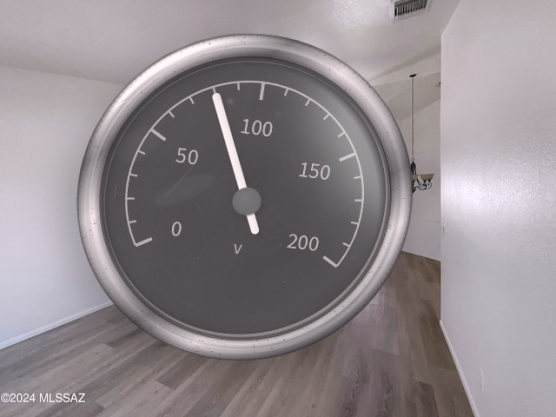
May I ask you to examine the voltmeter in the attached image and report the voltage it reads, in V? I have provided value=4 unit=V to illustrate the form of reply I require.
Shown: value=80 unit=V
